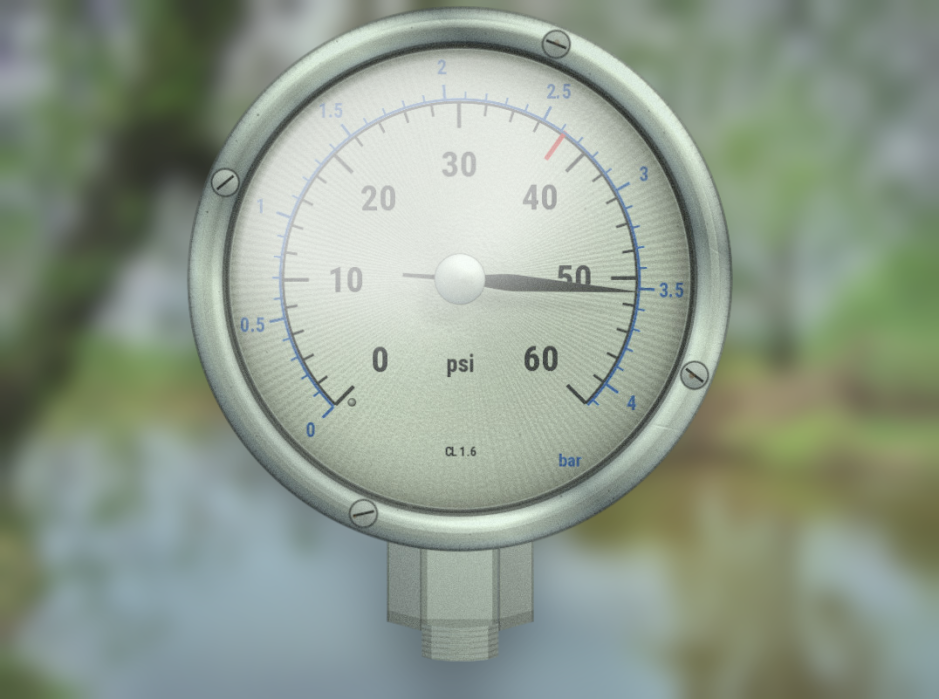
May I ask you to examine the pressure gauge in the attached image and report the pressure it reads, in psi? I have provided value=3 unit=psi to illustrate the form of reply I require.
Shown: value=51 unit=psi
